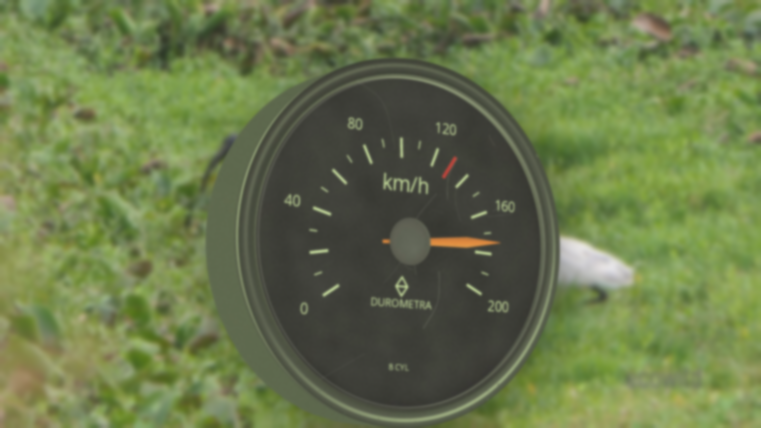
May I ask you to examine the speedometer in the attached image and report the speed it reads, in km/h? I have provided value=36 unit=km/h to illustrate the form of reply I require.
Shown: value=175 unit=km/h
